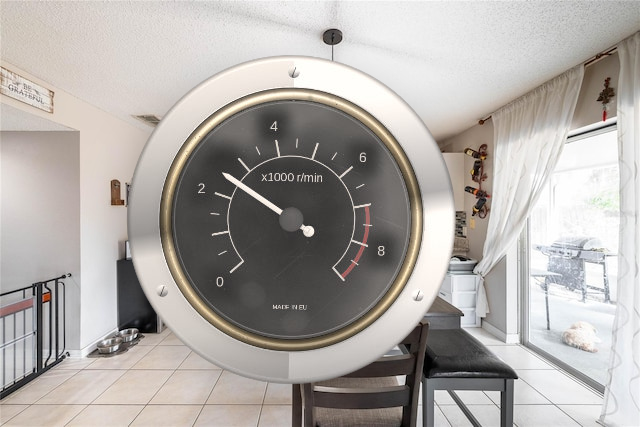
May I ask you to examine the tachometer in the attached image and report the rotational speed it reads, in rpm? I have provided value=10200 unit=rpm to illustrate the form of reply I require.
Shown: value=2500 unit=rpm
